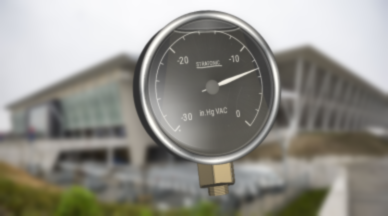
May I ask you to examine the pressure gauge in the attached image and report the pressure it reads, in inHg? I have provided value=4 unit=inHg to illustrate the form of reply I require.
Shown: value=-7 unit=inHg
